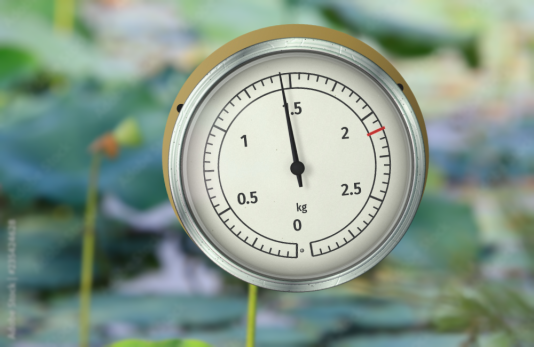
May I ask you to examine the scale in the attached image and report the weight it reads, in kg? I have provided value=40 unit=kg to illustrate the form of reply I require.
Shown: value=1.45 unit=kg
